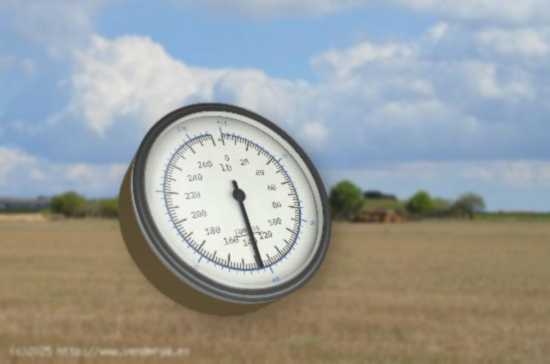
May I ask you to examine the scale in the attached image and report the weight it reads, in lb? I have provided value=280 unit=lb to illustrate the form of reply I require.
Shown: value=140 unit=lb
